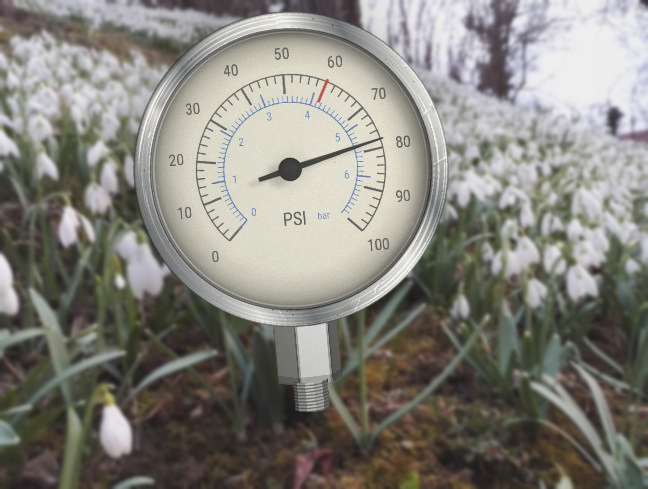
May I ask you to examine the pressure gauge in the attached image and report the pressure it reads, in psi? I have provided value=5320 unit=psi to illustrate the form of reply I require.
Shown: value=78 unit=psi
